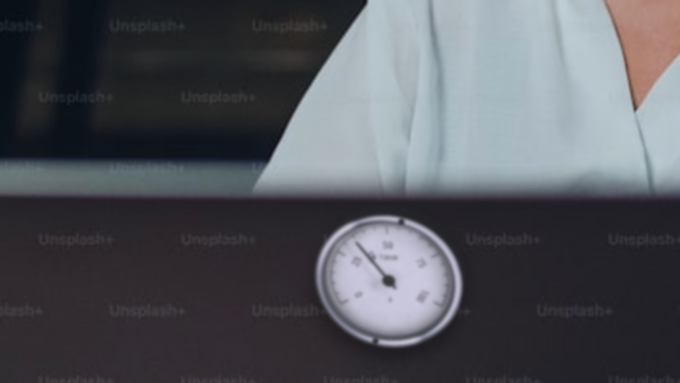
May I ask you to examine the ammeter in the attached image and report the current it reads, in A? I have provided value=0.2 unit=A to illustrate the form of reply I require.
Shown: value=35 unit=A
